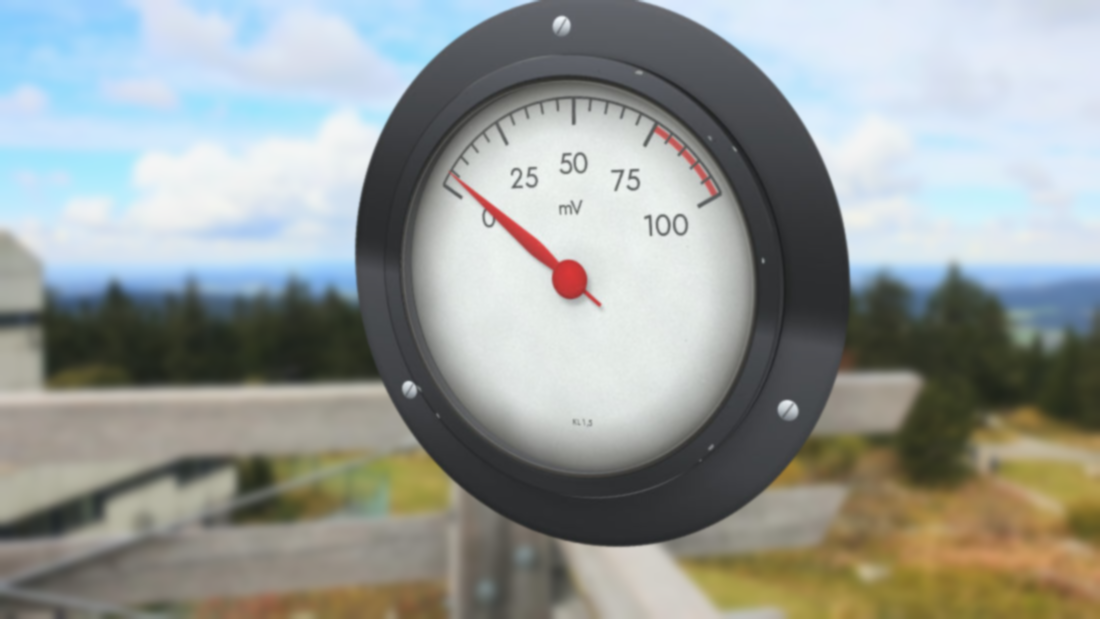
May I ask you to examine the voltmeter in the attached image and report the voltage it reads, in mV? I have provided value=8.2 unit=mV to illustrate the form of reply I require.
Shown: value=5 unit=mV
